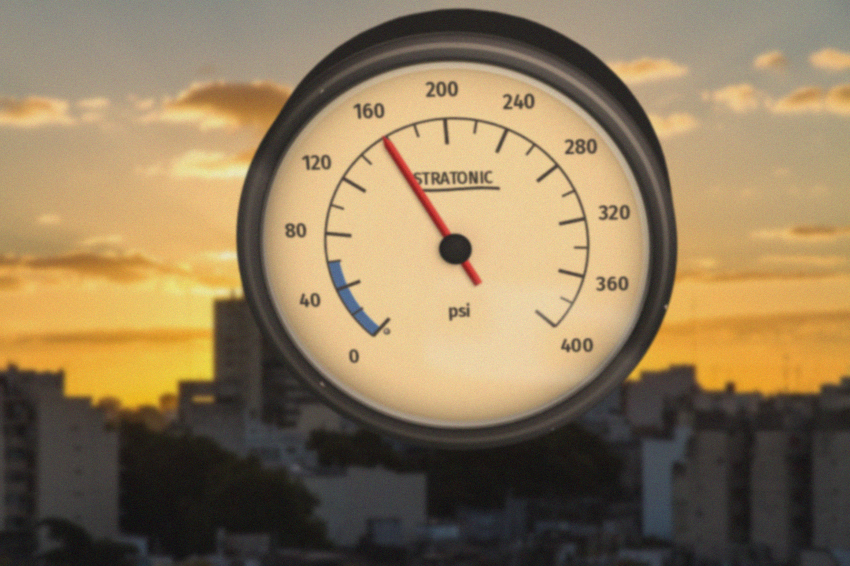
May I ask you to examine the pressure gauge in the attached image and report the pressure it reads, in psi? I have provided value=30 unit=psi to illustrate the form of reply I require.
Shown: value=160 unit=psi
